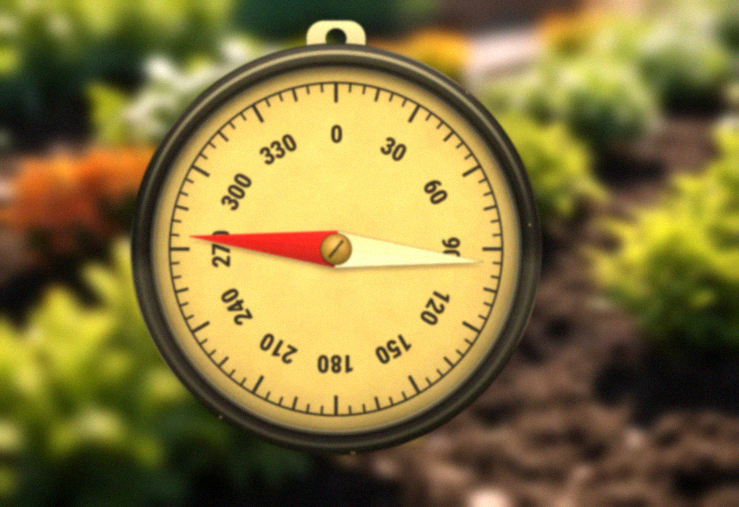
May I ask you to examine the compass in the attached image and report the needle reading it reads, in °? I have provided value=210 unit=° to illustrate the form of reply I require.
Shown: value=275 unit=°
